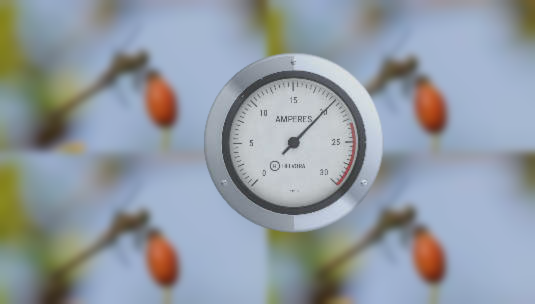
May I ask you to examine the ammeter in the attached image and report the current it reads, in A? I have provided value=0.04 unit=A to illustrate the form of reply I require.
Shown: value=20 unit=A
